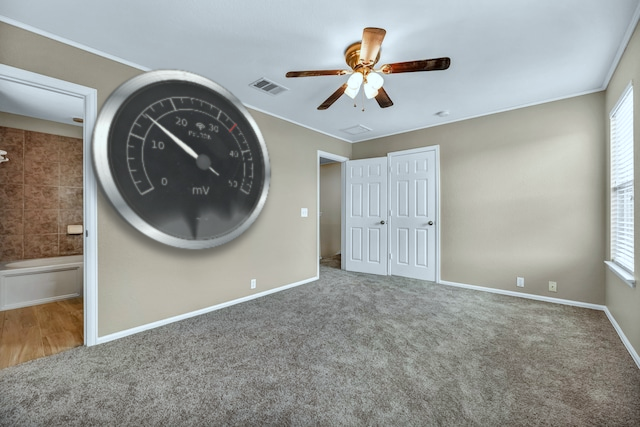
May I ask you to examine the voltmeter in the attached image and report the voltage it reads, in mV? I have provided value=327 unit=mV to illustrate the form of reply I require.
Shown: value=14 unit=mV
